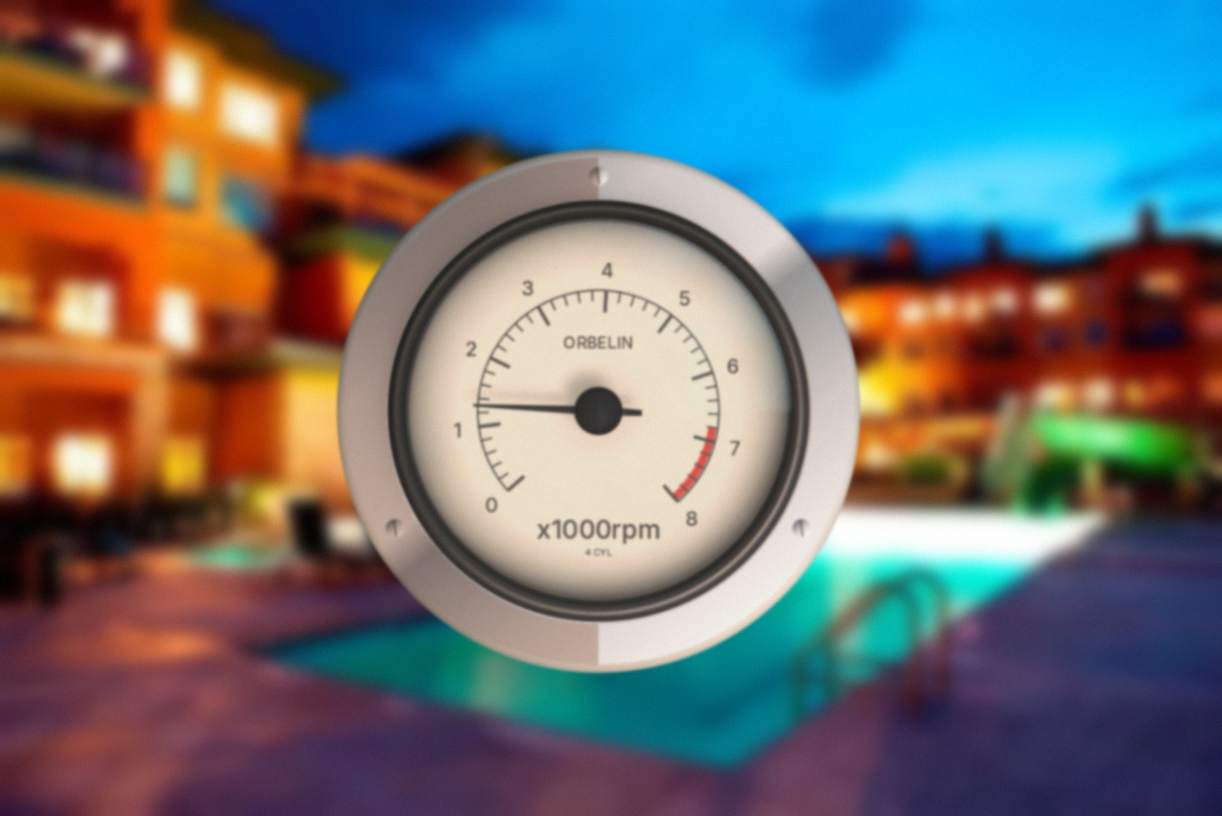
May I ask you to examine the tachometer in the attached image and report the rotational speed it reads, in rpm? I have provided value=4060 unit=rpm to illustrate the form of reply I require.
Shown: value=1300 unit=rpm
